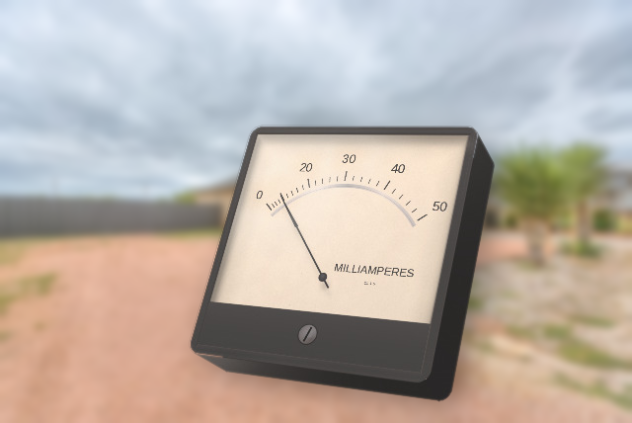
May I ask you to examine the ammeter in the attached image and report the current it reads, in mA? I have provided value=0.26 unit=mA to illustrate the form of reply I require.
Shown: value=10 unit=mA
